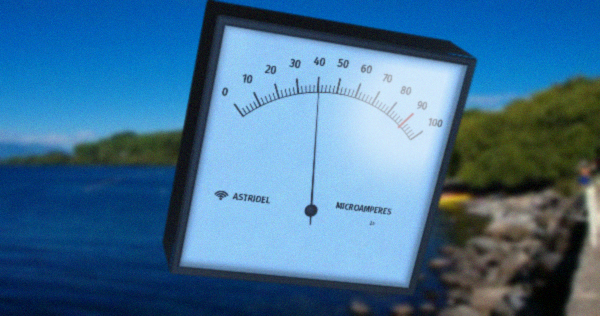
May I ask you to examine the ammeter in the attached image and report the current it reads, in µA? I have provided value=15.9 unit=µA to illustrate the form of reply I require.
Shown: value=40 unit=µA
